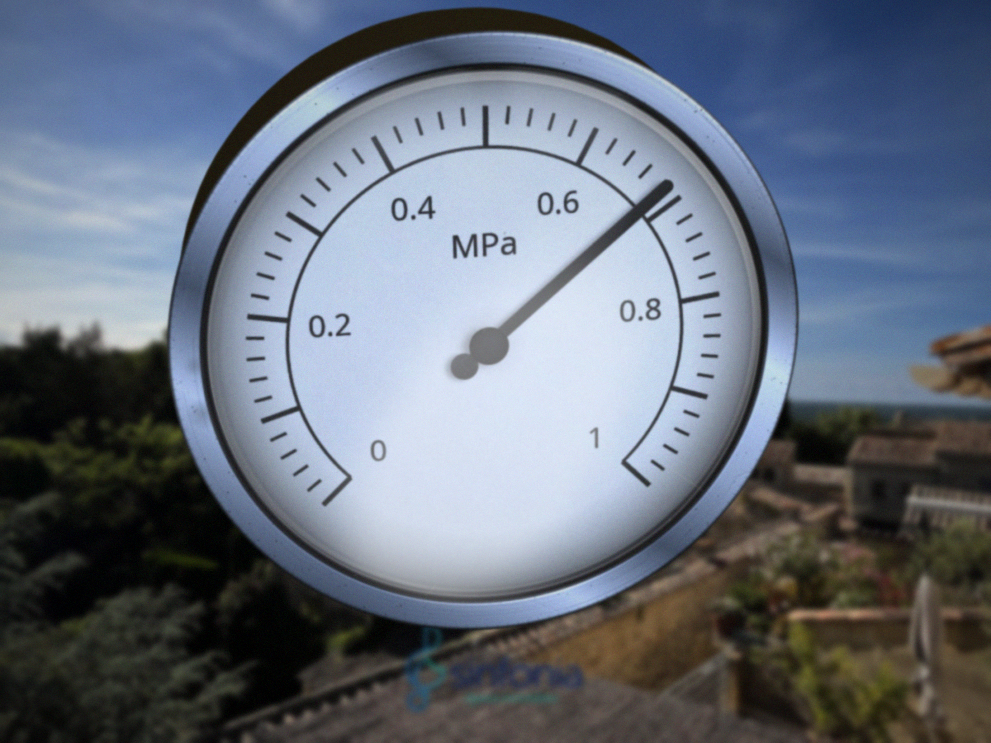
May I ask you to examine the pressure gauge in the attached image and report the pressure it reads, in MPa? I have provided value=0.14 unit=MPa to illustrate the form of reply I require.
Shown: value=0.68 unit=MPa
